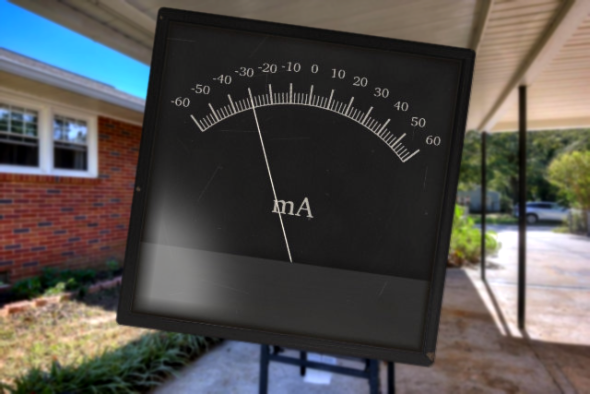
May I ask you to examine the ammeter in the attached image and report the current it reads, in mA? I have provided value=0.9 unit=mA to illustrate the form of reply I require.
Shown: value=-30 unit=mA
